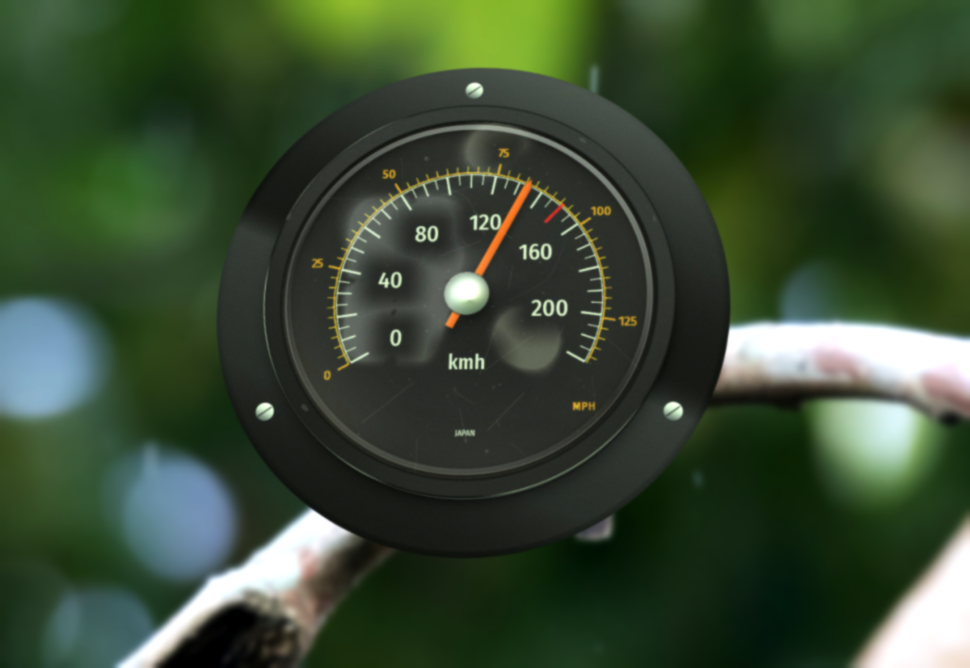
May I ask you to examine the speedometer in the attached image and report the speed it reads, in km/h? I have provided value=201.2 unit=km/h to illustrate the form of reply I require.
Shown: value=135 unit=km/h
